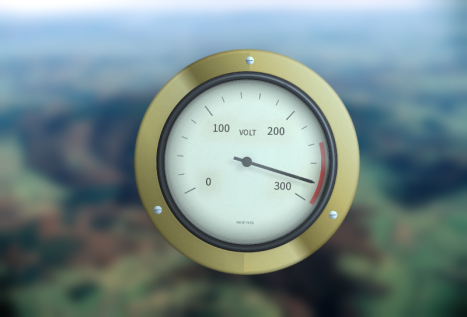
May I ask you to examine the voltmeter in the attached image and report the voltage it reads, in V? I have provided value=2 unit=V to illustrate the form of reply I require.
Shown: value=280 unit=V
